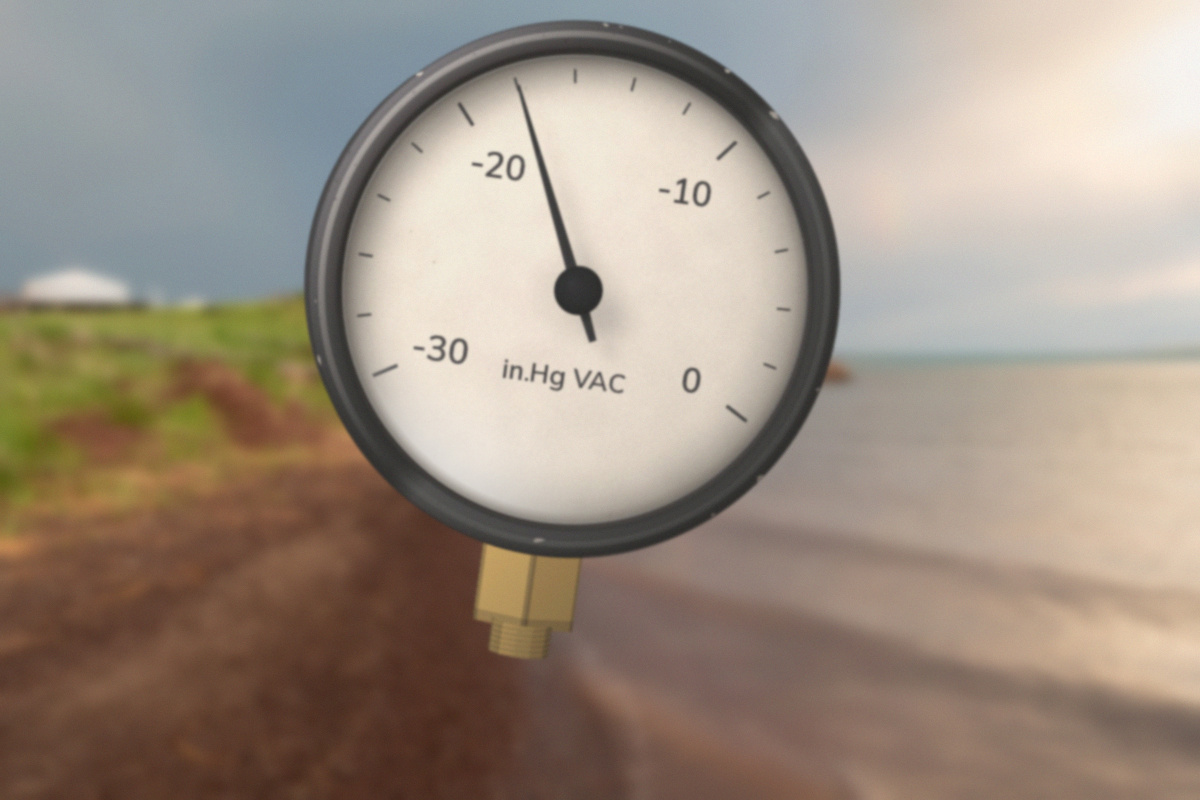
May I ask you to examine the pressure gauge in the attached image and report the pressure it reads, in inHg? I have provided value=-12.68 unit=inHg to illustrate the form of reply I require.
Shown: value=-18 unit=inHg
